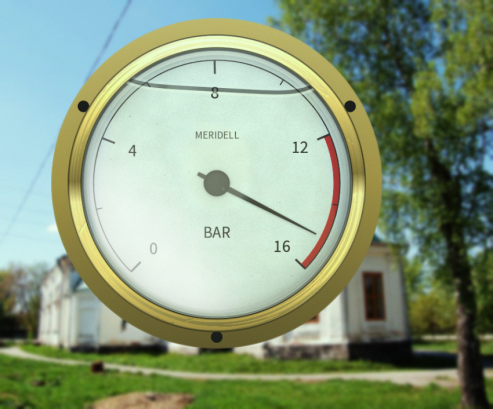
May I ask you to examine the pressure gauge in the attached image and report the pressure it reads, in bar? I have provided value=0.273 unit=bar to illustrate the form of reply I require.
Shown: value=15 unit=bar
